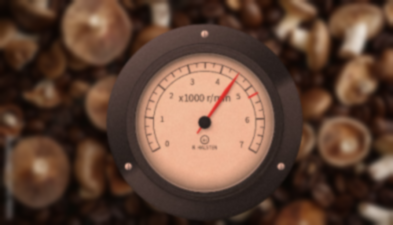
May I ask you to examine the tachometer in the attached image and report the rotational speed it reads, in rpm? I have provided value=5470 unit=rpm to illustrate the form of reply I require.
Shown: value=4500 unit=rpm
